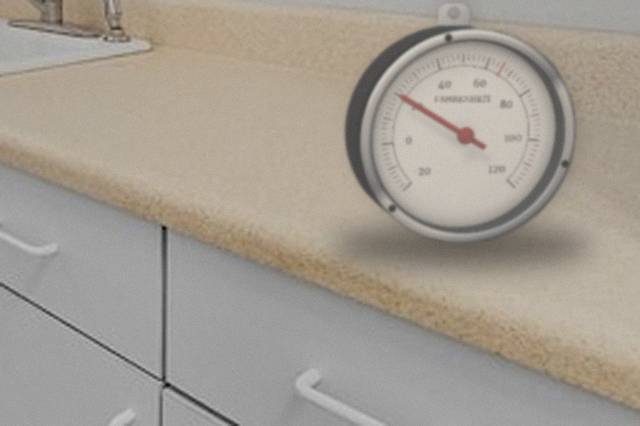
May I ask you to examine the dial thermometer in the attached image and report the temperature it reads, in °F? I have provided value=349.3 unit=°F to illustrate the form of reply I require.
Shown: value=20 unit=°F
